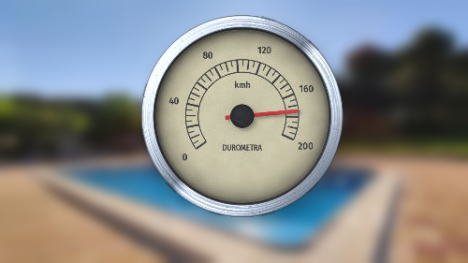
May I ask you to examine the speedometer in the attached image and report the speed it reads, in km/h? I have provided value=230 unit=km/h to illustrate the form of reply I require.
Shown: value=175 unit=km/h
